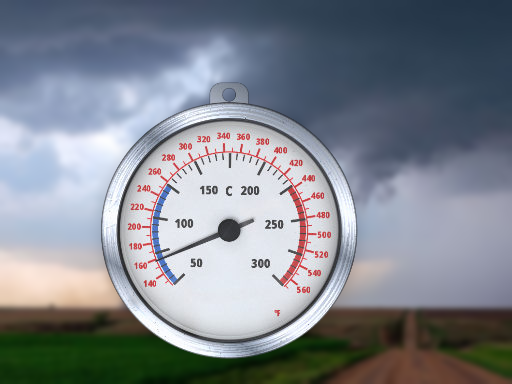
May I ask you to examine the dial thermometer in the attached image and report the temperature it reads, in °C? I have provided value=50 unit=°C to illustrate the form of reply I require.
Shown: value=70 unit=°C
